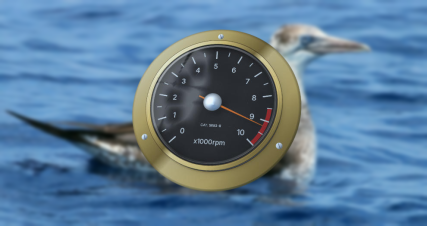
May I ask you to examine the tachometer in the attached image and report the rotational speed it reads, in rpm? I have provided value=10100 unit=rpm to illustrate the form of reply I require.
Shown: value=9250 unit=rpm
